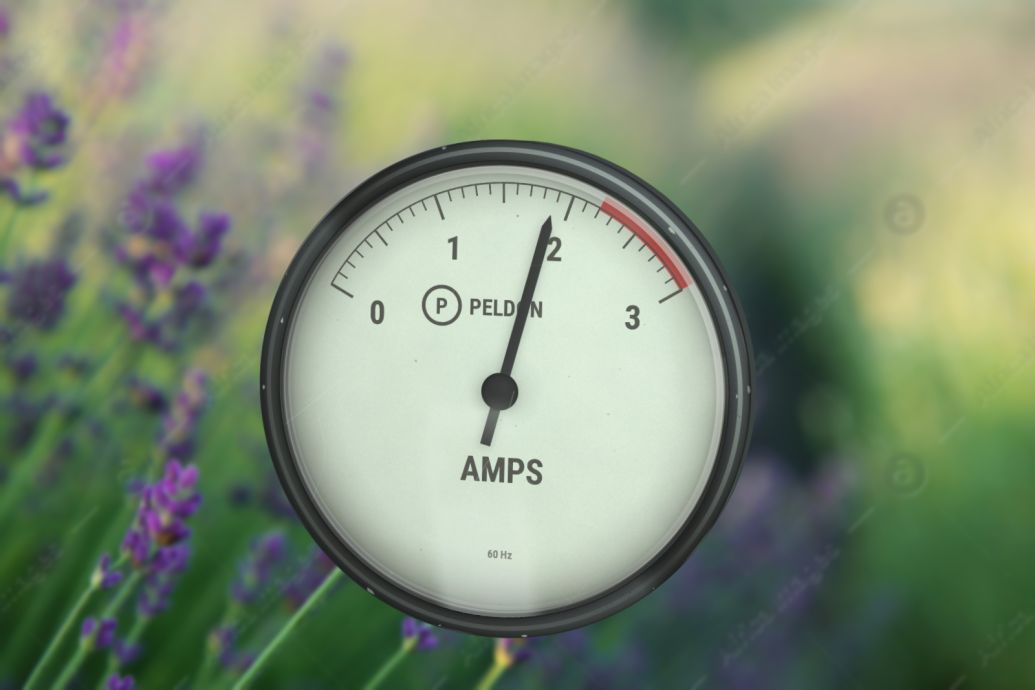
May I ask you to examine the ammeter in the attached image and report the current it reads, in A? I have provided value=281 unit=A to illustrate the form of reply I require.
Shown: value=1.9 unit=A
